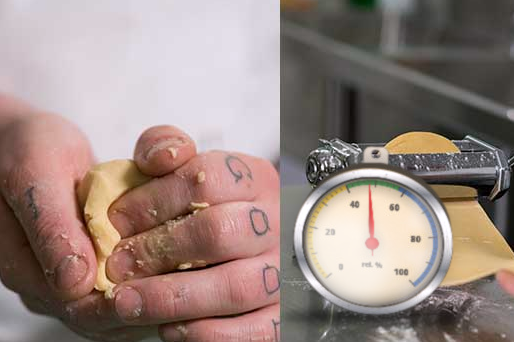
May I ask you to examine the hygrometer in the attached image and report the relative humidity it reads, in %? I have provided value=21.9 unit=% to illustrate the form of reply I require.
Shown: value=48 unit=%
